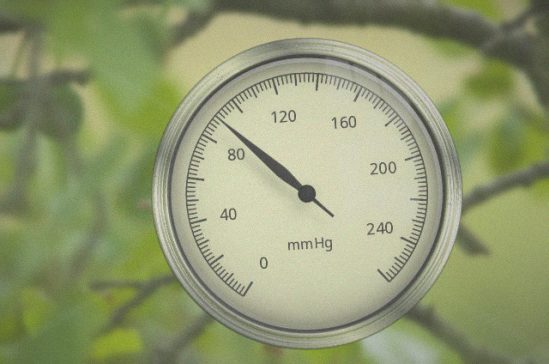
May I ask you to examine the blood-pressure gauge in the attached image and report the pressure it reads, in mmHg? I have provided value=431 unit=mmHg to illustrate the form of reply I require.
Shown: value=90 unit=mmHg
